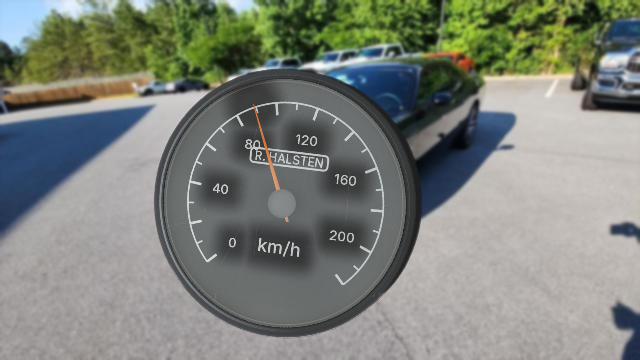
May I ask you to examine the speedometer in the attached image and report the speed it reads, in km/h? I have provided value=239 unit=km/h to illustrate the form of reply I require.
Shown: value=90 unit=km/h
